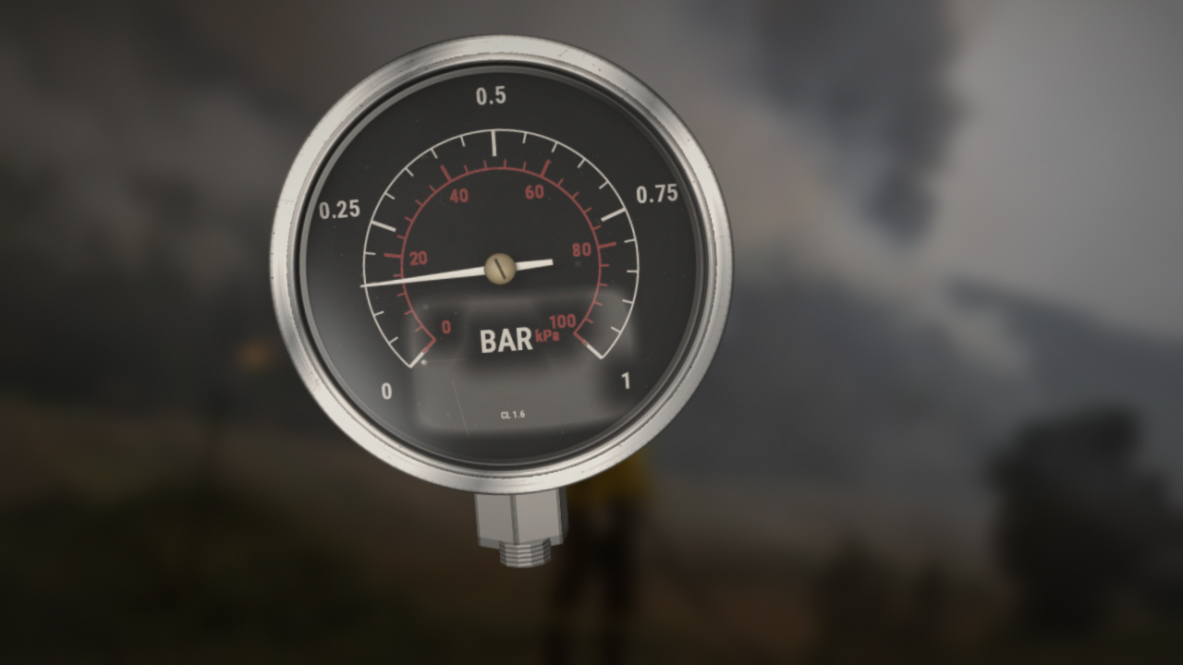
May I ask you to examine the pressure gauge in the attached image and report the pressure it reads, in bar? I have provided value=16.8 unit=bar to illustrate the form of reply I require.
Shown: value=0.15 unit=bar
